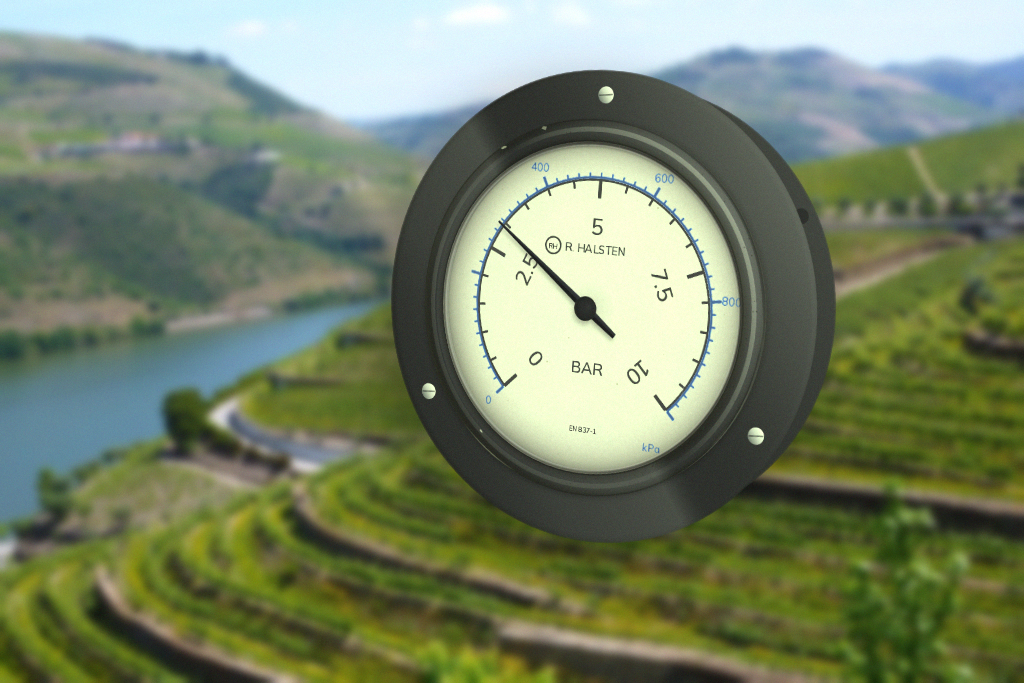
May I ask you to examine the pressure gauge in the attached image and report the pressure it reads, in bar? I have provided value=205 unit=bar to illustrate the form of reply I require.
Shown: value=3 unit=bar
